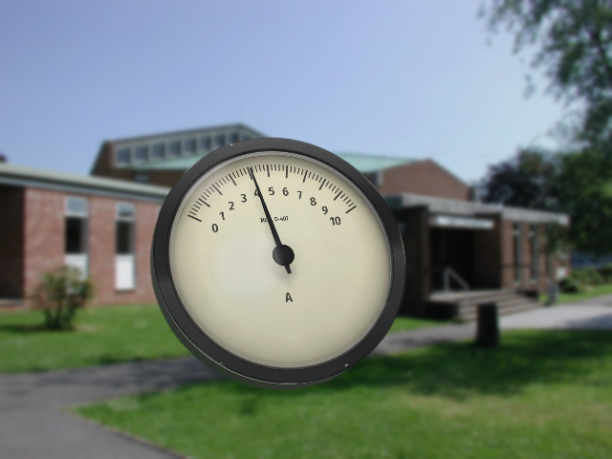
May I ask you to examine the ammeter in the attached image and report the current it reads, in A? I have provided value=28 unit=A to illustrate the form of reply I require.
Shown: value=4 unit=A
